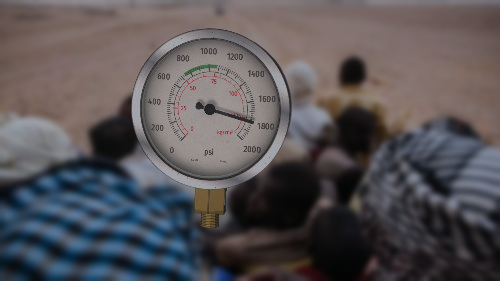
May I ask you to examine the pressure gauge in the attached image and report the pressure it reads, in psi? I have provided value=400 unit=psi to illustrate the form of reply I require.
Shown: value=1800 unit=psi
